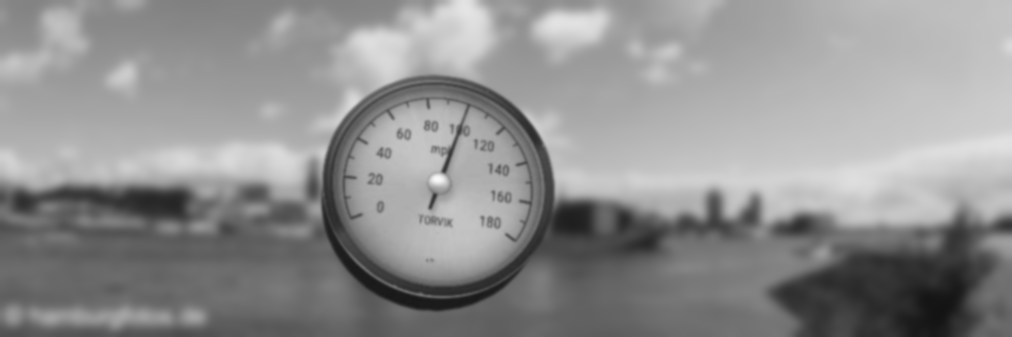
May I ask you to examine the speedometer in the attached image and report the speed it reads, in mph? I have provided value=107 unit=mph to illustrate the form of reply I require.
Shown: value=100 unit=mph
